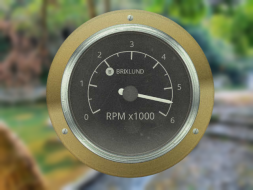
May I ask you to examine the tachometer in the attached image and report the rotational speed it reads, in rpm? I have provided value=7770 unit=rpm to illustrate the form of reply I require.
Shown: value=5500 unit=rpm
